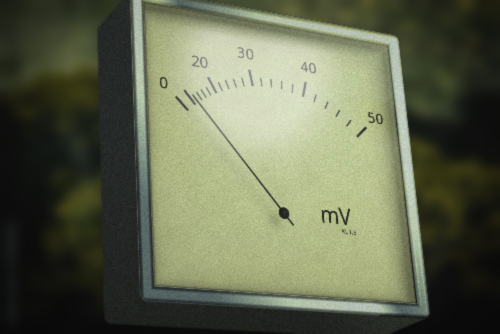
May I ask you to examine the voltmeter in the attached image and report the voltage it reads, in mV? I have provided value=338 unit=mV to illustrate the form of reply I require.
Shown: value=10 unit=mV
